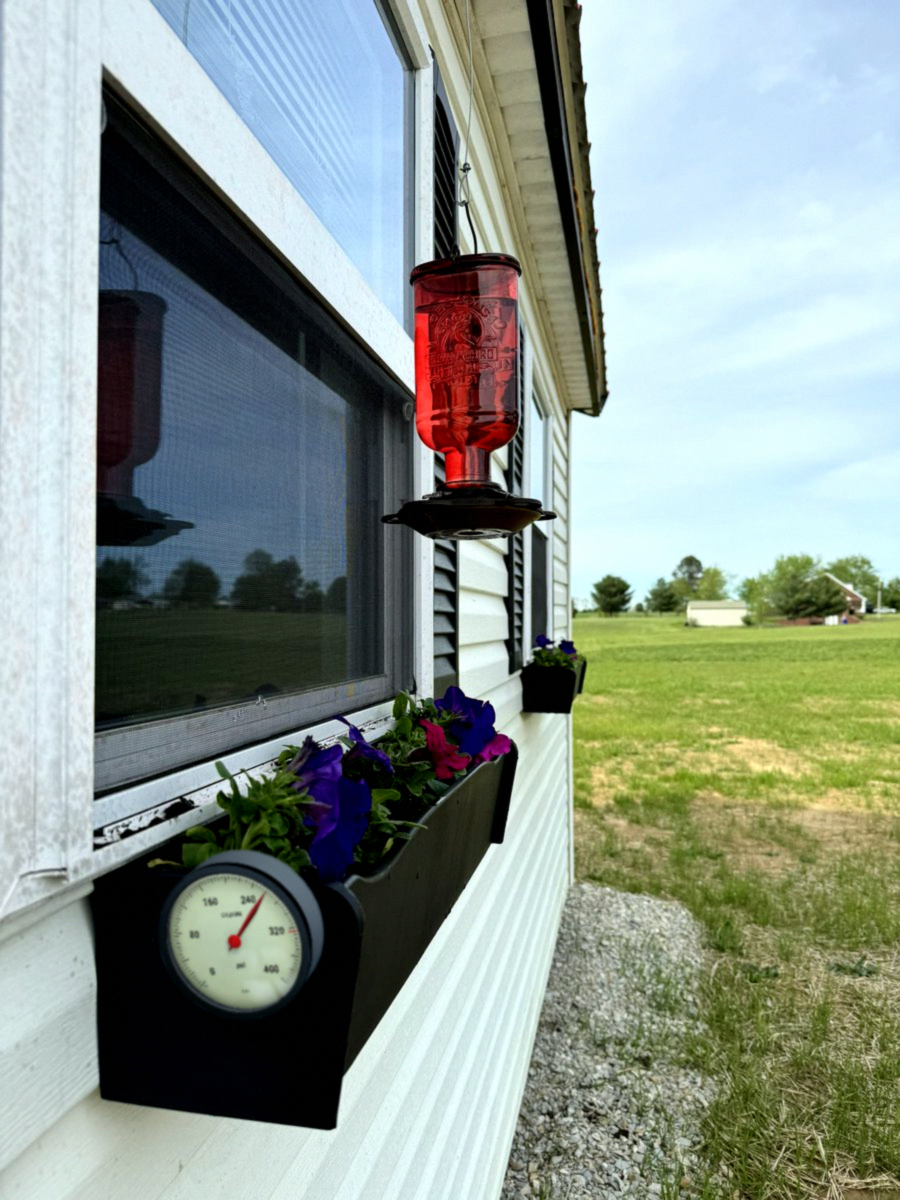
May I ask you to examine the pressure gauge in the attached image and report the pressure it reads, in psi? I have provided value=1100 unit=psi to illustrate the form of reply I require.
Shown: value=260 unit=psi
